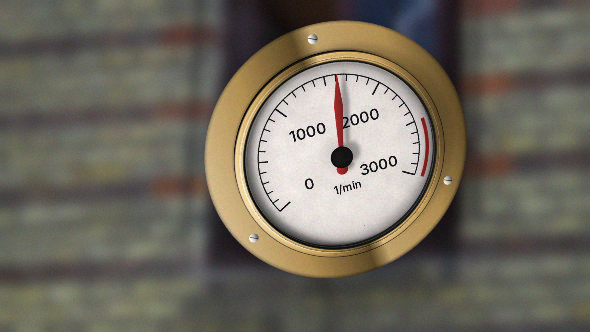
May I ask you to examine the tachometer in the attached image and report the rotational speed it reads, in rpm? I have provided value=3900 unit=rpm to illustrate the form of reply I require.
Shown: value=1600 unit=rpm
